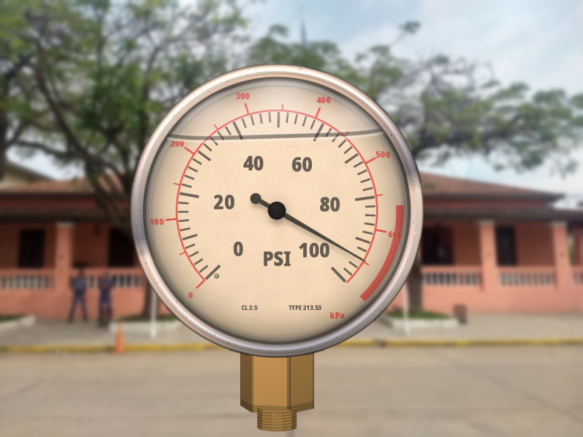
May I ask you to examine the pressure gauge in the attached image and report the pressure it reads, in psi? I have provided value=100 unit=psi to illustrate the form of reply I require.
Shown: value=94 unit=psi
